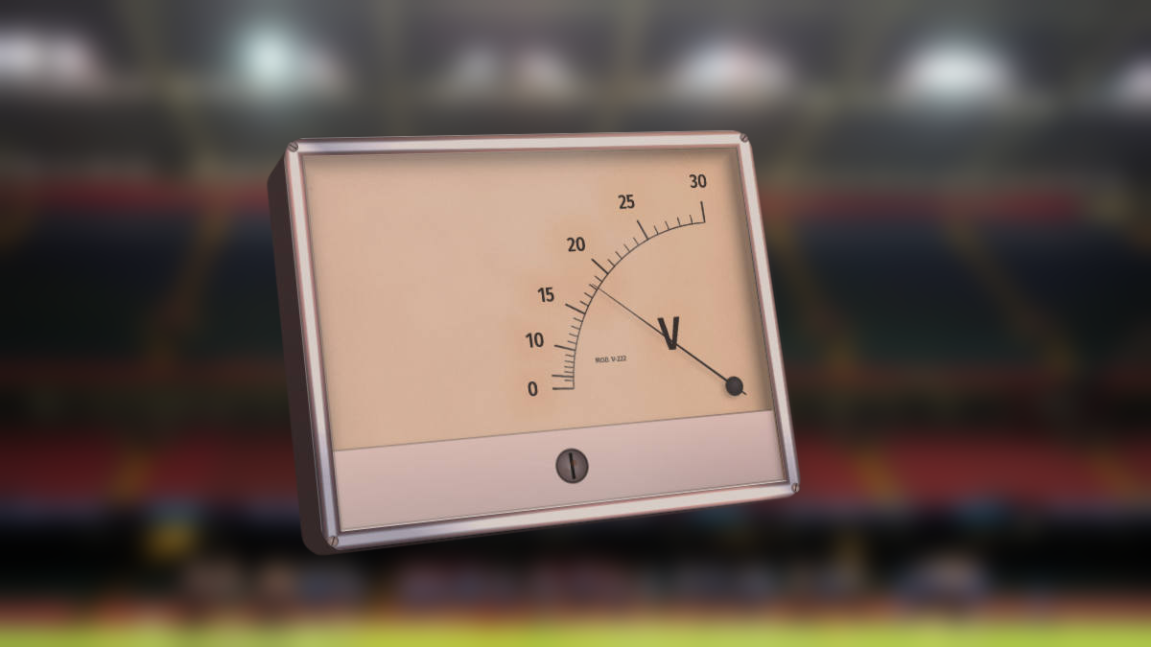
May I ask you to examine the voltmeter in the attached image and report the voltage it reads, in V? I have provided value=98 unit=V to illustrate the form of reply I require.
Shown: value=18 unit=V
